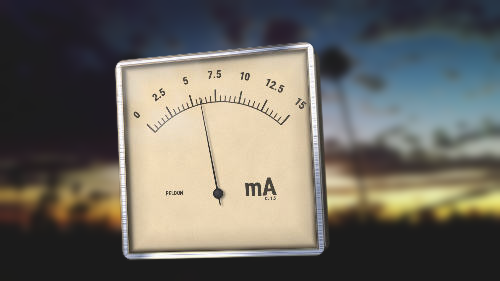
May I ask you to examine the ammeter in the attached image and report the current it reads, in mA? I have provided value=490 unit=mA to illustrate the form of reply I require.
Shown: value=6 unit=mA
